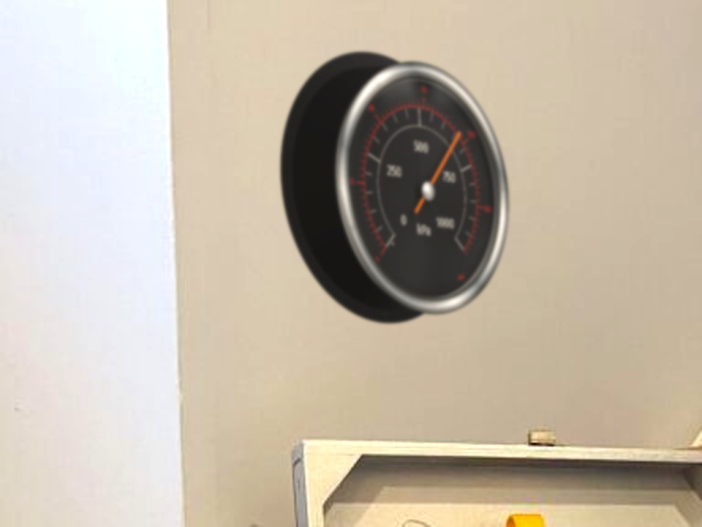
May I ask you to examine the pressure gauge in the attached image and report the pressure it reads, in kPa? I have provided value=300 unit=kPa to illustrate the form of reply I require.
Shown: value=650 unit=kPa
